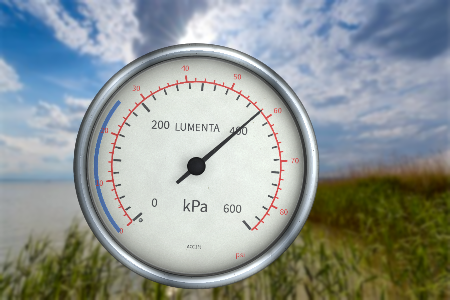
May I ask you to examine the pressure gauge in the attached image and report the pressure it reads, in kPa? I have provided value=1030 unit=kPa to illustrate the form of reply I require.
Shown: value=400 unit=kPa
